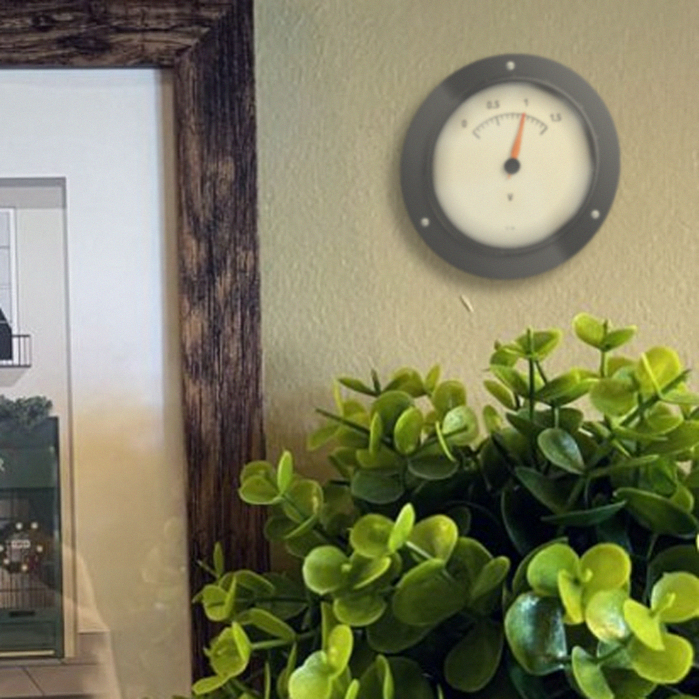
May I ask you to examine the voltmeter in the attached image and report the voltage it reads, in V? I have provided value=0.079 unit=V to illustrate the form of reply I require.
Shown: value=1 unit=V
